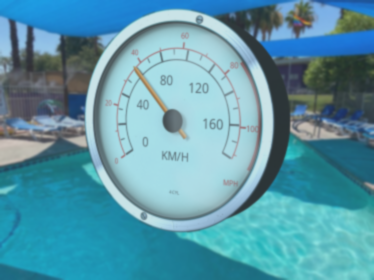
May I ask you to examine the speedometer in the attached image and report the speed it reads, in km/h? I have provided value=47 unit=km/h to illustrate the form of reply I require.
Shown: value=60 unit=km/h
